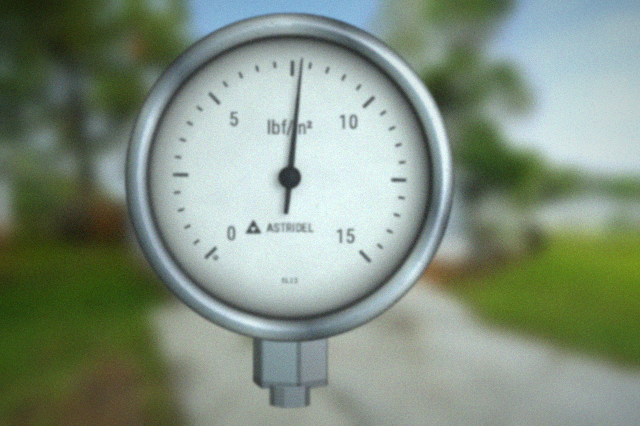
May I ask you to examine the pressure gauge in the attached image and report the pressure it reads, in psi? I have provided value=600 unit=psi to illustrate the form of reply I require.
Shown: value=7.75 unit=psi
